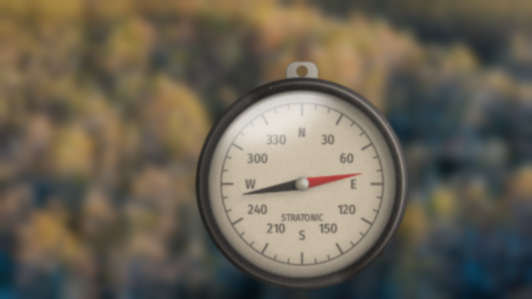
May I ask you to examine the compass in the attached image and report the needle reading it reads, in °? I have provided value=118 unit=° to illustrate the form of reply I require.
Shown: value=80 unit=°
